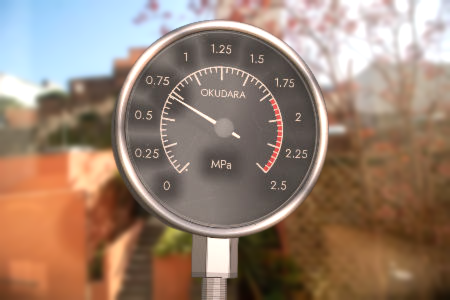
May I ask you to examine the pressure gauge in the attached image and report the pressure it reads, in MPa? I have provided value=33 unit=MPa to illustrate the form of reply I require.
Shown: value=0.7 unit=MPa
